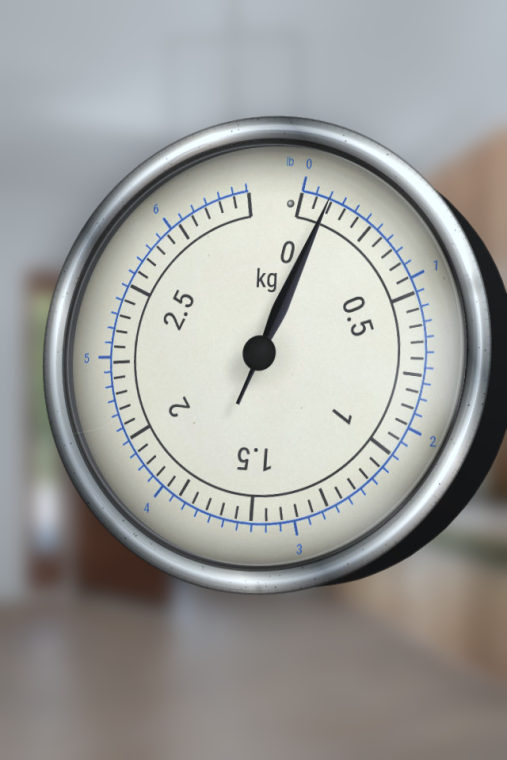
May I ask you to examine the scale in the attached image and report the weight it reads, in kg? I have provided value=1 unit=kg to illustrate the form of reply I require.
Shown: value=0.1 unit=kg
